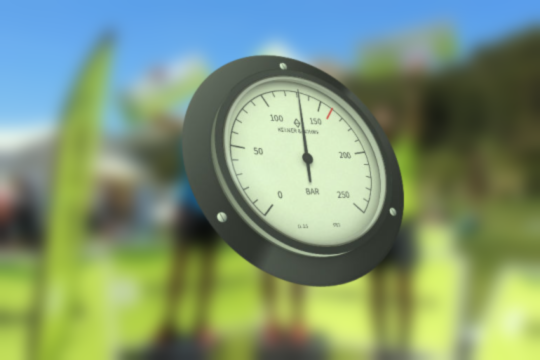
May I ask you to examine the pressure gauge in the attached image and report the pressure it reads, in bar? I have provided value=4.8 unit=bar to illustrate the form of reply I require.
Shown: value=130 unit=bar
